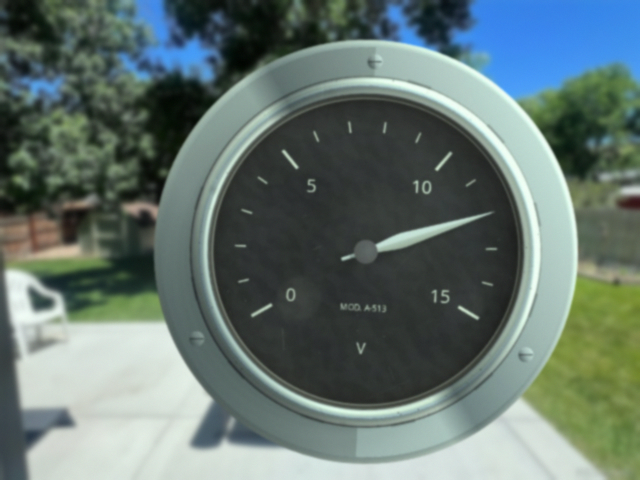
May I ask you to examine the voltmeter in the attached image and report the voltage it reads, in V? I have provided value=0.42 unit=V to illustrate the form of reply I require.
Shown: value=12 unit=V
